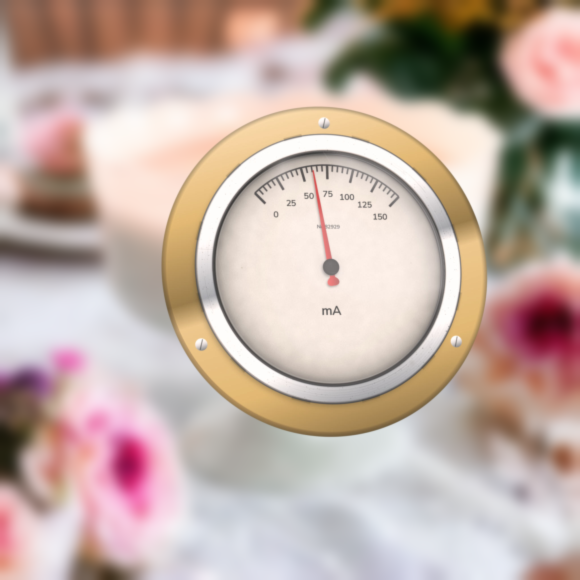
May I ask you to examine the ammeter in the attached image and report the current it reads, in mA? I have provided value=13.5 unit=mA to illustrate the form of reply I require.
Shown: value=60 unit=mA
